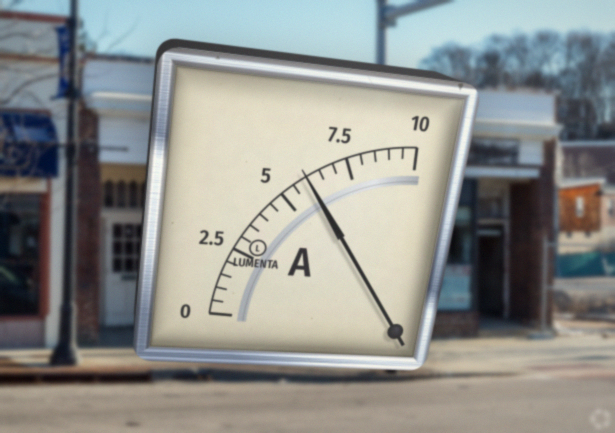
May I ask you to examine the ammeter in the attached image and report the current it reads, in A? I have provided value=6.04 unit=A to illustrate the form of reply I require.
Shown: value=6 unit=A
